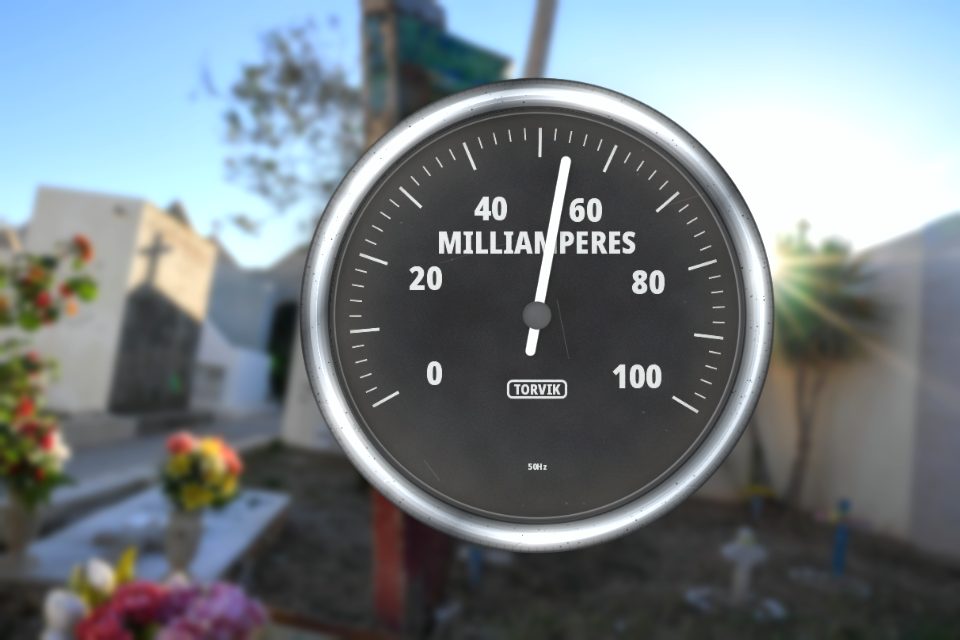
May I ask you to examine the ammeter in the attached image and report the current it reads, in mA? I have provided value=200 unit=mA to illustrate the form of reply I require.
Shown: value=54 unit=mA
